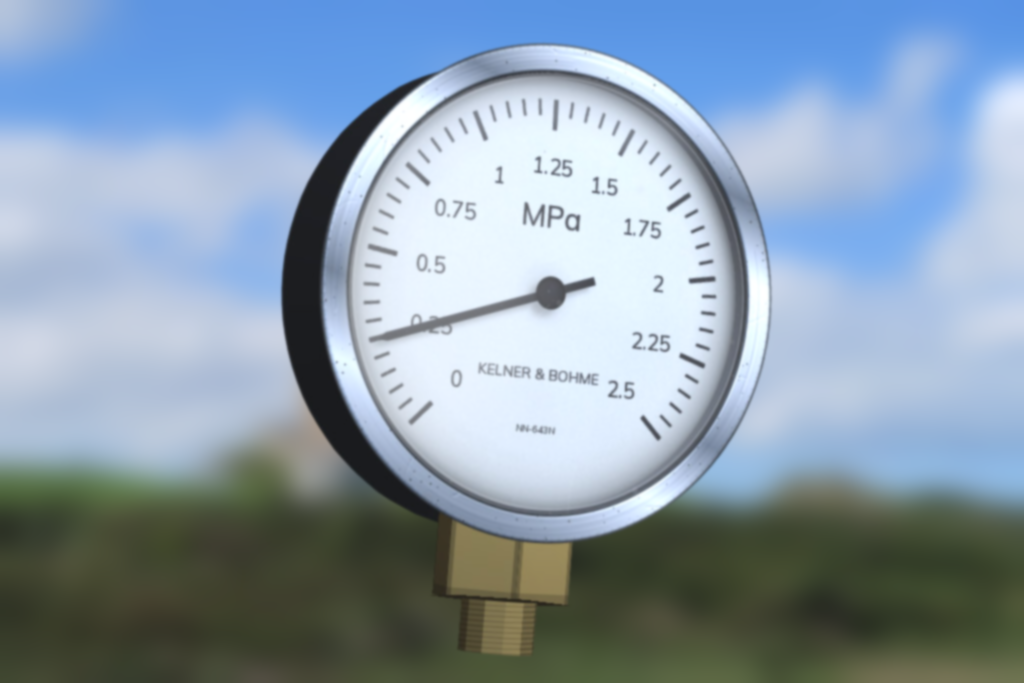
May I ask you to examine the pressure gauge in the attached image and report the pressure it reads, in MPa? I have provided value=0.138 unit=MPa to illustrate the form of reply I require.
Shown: value=0.25 unit=MPa
